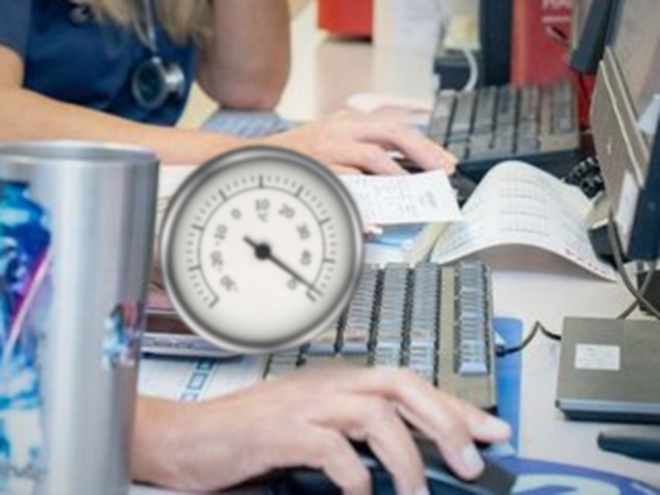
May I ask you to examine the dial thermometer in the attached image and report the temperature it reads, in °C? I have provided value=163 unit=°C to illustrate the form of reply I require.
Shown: value=48 unit=°C
